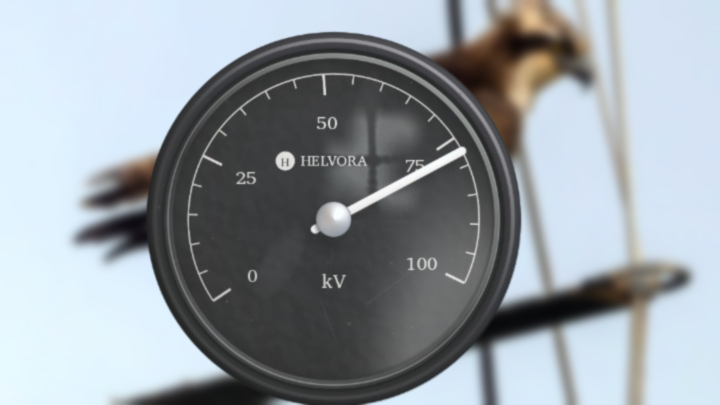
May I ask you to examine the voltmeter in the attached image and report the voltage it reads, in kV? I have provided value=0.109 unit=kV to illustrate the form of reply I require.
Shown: value=77.5 unit=kV
